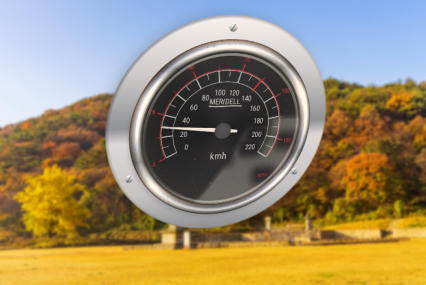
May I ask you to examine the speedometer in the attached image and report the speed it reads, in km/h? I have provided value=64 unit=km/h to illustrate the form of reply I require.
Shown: value=30 unit=km/h
